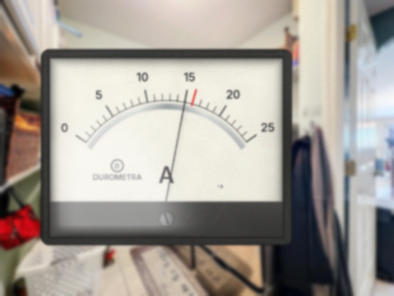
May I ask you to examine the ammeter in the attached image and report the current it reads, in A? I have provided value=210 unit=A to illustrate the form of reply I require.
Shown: value=15 unit=A
